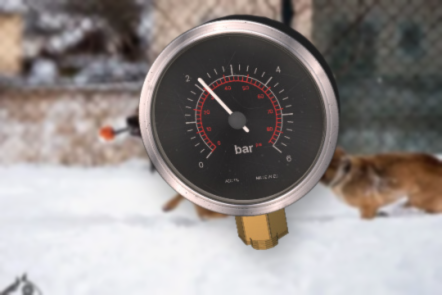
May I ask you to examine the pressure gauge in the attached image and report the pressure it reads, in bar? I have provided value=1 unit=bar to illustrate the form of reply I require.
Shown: value=2.2 unit=bar
